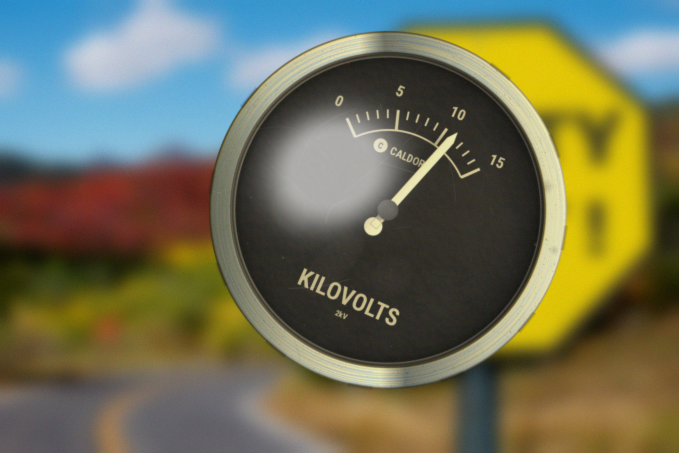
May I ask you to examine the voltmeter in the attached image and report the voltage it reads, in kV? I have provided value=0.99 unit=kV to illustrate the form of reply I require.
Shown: value=11 unit=kV
